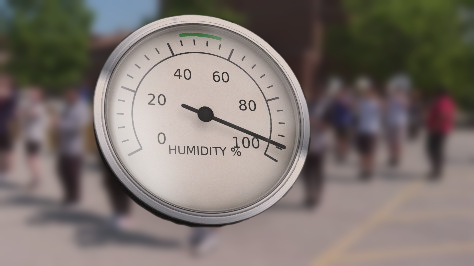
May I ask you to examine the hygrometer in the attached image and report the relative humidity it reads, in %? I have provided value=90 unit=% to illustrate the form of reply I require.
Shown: value=96 unit=%
